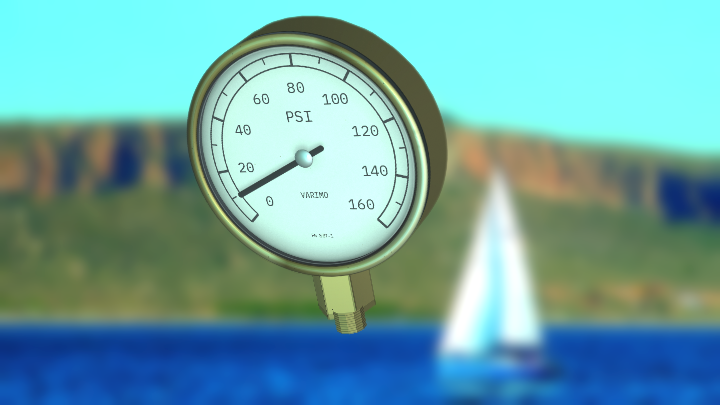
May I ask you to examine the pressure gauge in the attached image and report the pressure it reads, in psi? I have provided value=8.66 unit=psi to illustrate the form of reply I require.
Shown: value=10 unit=psi
